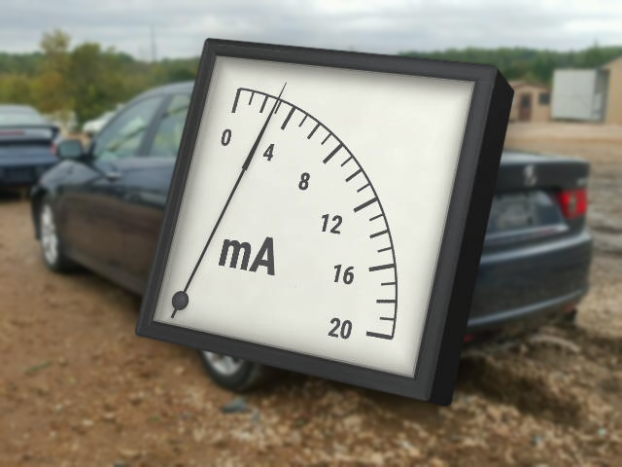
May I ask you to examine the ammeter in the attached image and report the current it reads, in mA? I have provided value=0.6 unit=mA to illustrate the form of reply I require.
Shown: value=3 unit=mA
